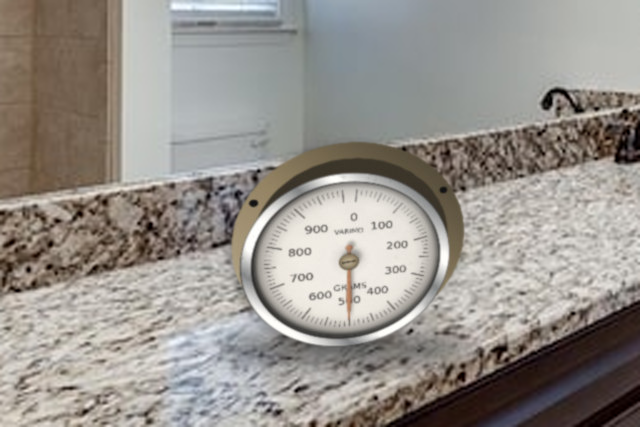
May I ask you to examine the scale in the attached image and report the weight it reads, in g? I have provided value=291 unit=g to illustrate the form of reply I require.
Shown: value=500 unit=g
